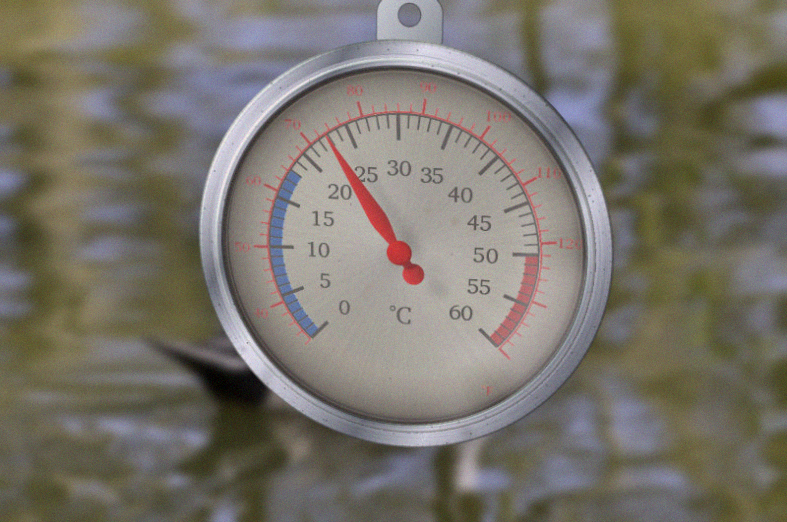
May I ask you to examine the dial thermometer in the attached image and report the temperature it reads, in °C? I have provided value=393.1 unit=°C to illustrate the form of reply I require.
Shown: value=23 unit=°C
